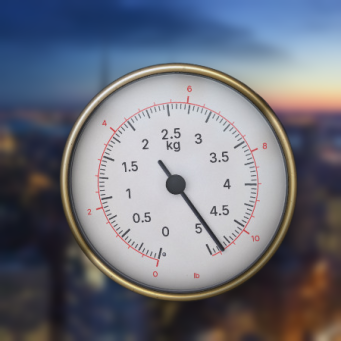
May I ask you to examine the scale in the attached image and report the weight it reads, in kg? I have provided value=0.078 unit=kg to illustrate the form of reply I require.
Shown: value=4.85 unit=kg
